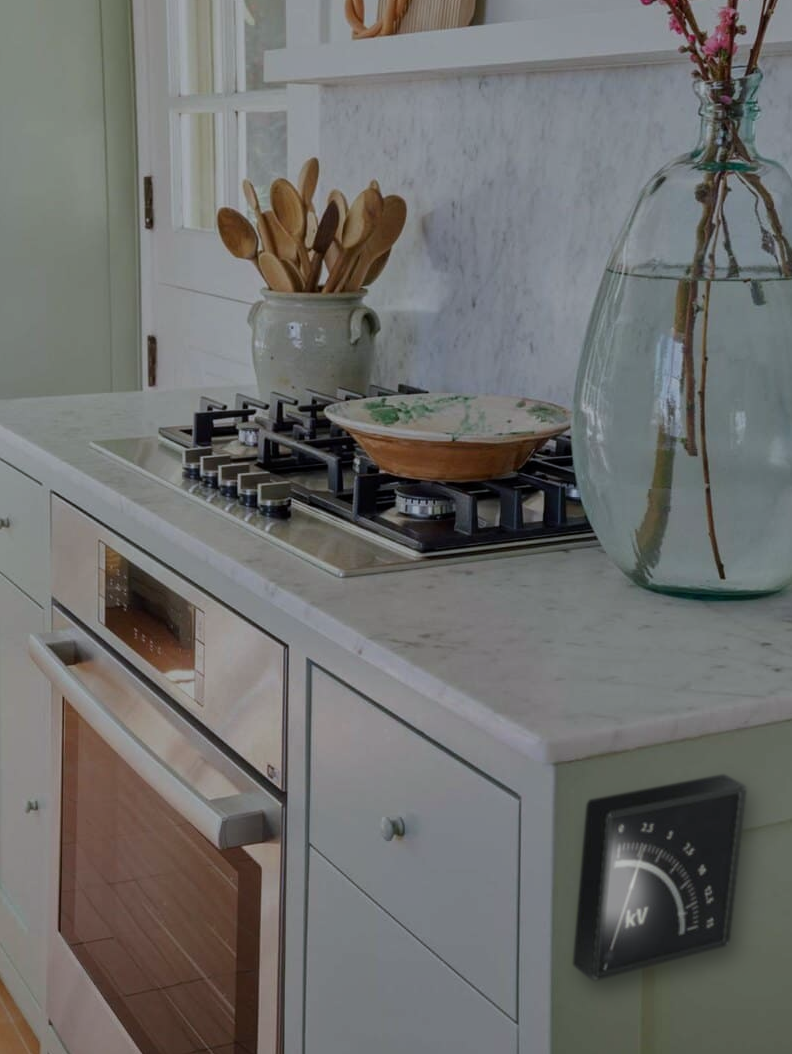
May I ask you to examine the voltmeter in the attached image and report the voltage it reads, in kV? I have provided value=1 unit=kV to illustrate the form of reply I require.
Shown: value=2.5 unit=kV
